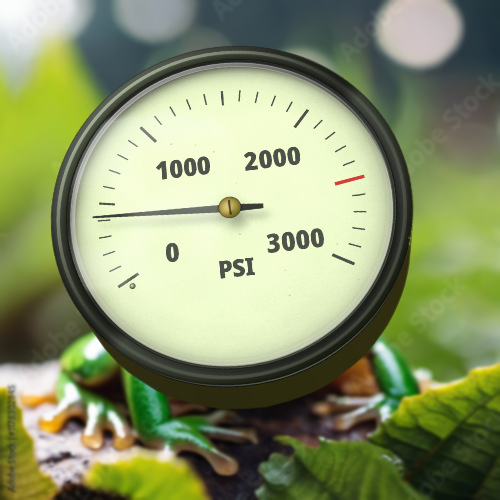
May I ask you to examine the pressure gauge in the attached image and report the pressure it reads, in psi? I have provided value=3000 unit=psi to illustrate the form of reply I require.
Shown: value=400 unit=psi
